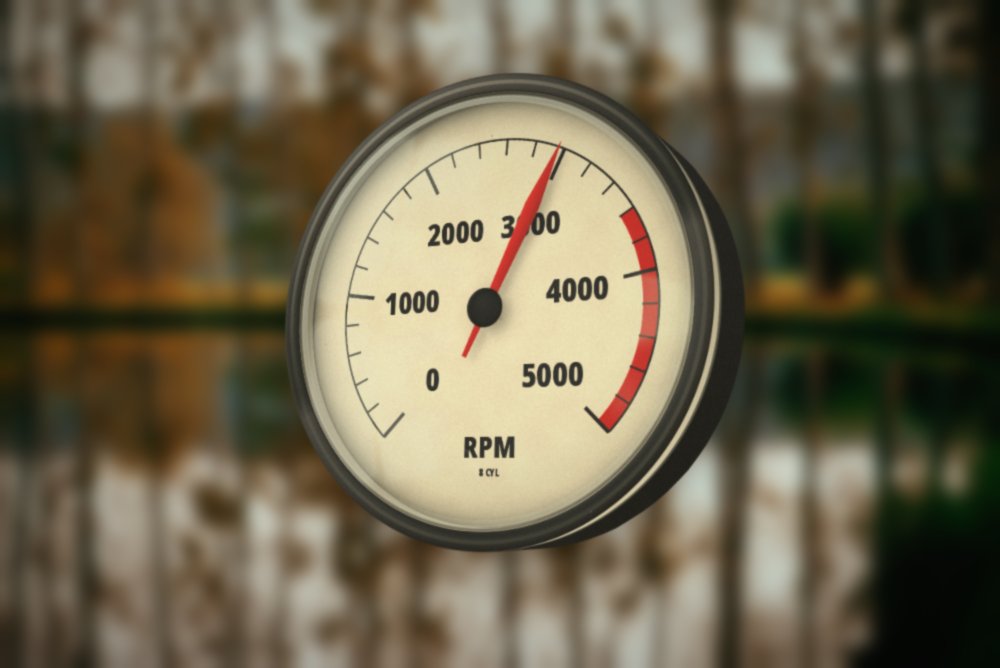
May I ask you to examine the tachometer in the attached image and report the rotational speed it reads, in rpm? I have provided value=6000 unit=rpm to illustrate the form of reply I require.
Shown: value=3000 unit=rpm
